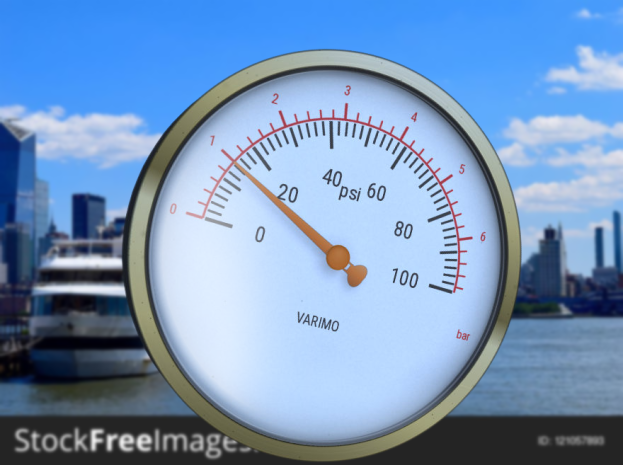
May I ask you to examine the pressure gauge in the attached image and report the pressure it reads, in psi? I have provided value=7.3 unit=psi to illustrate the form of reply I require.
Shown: value=14 unit=psi
